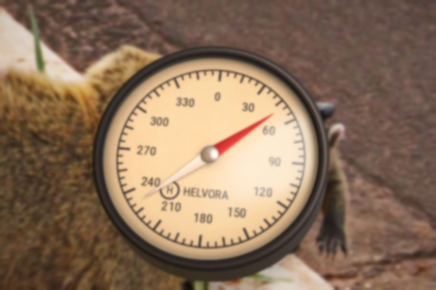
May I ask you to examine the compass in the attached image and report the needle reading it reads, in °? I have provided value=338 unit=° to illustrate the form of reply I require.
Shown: value=50 unit=°
